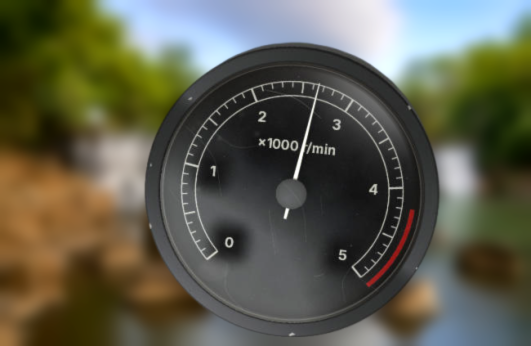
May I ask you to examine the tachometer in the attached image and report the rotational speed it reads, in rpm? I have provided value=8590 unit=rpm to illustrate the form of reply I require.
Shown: value=2650 unit=rpm
